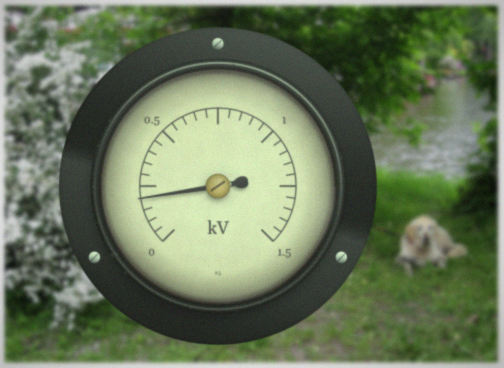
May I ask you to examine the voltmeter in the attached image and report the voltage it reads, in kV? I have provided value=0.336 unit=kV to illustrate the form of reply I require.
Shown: value=0.2 unit=kV
